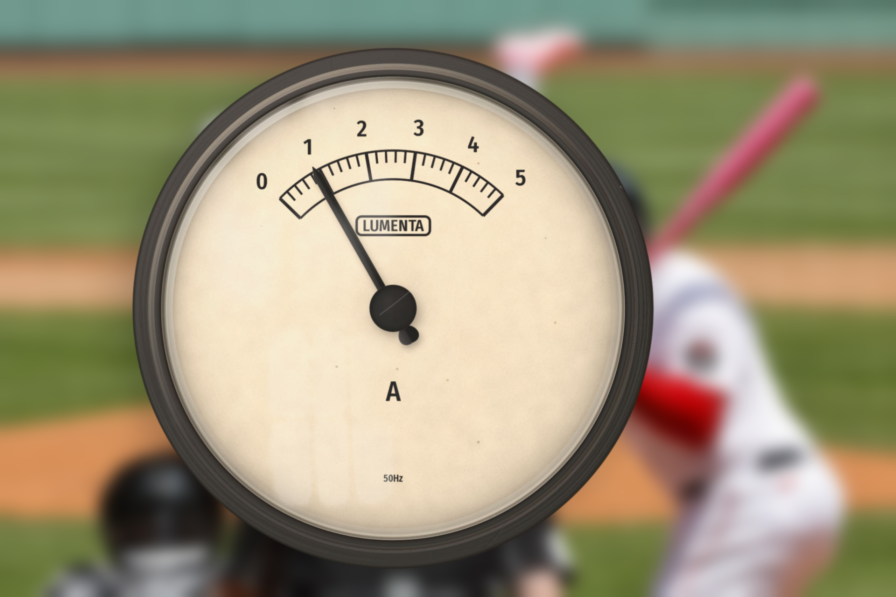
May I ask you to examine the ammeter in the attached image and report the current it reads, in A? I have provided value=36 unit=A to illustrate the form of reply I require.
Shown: value=0.9 unit=A
